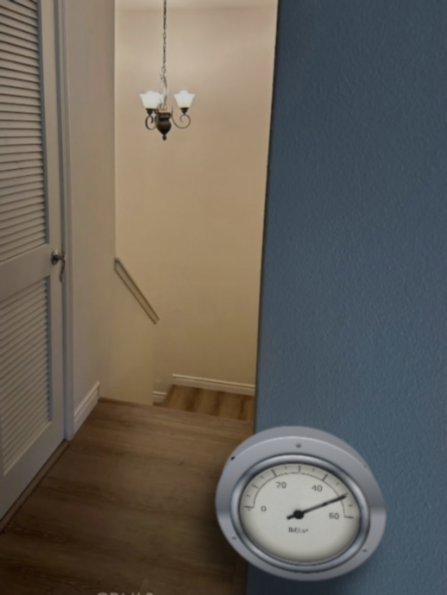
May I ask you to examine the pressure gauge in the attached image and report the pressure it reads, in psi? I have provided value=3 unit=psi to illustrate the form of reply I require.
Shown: value=50 unit=psi
